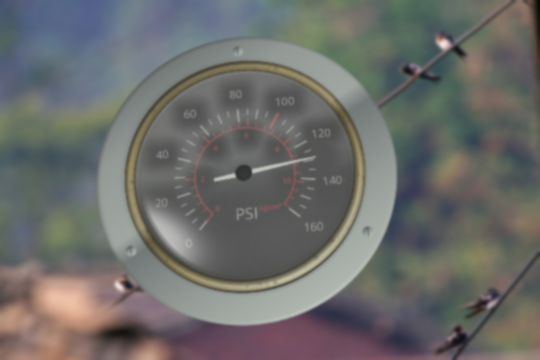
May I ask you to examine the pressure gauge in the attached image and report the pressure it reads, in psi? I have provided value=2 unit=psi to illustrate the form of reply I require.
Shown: value=130 unit=psi
